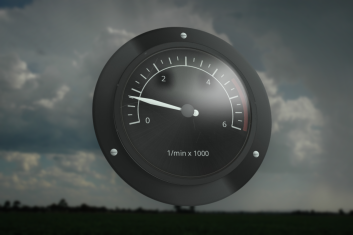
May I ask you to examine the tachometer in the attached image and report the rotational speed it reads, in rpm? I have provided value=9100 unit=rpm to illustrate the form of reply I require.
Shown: value=750 unit=rpm
